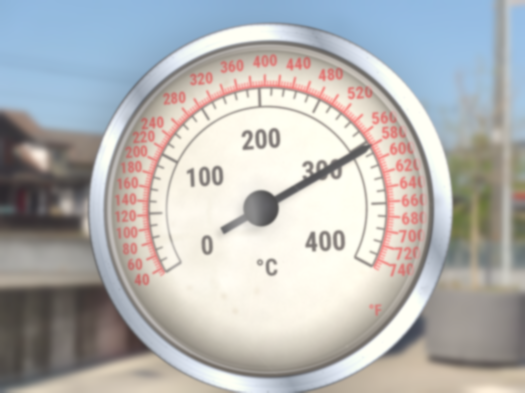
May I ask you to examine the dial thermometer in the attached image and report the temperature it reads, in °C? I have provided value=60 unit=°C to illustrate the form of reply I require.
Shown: value=305 unit=°C
